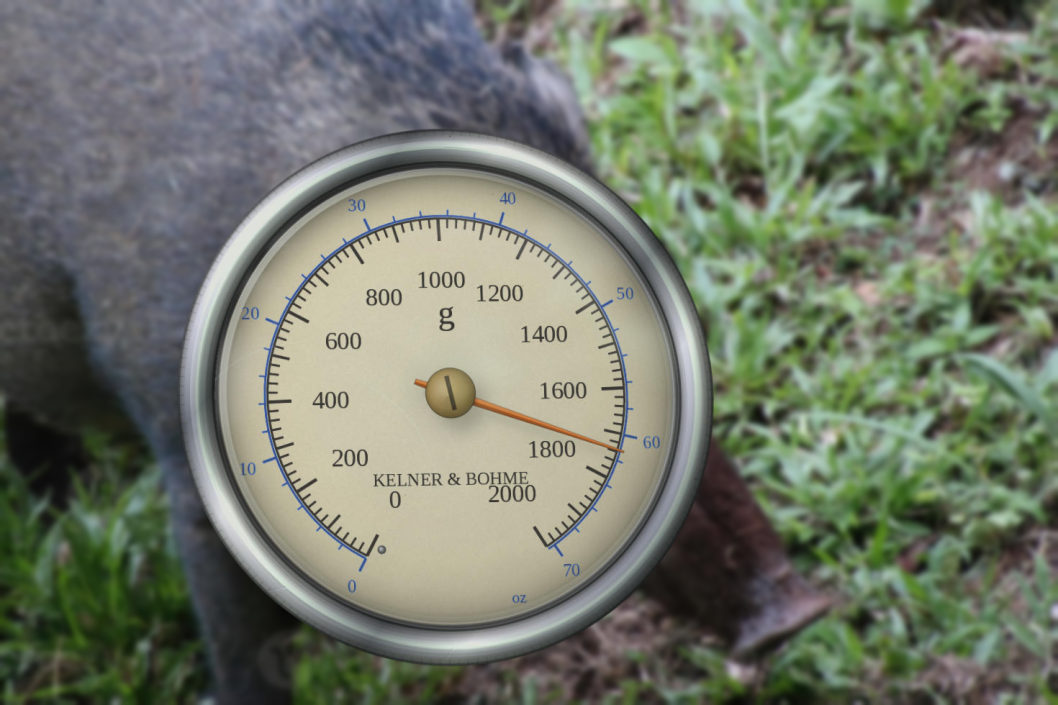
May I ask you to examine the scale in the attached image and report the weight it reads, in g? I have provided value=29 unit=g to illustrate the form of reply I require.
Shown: value=1740 unit=g
